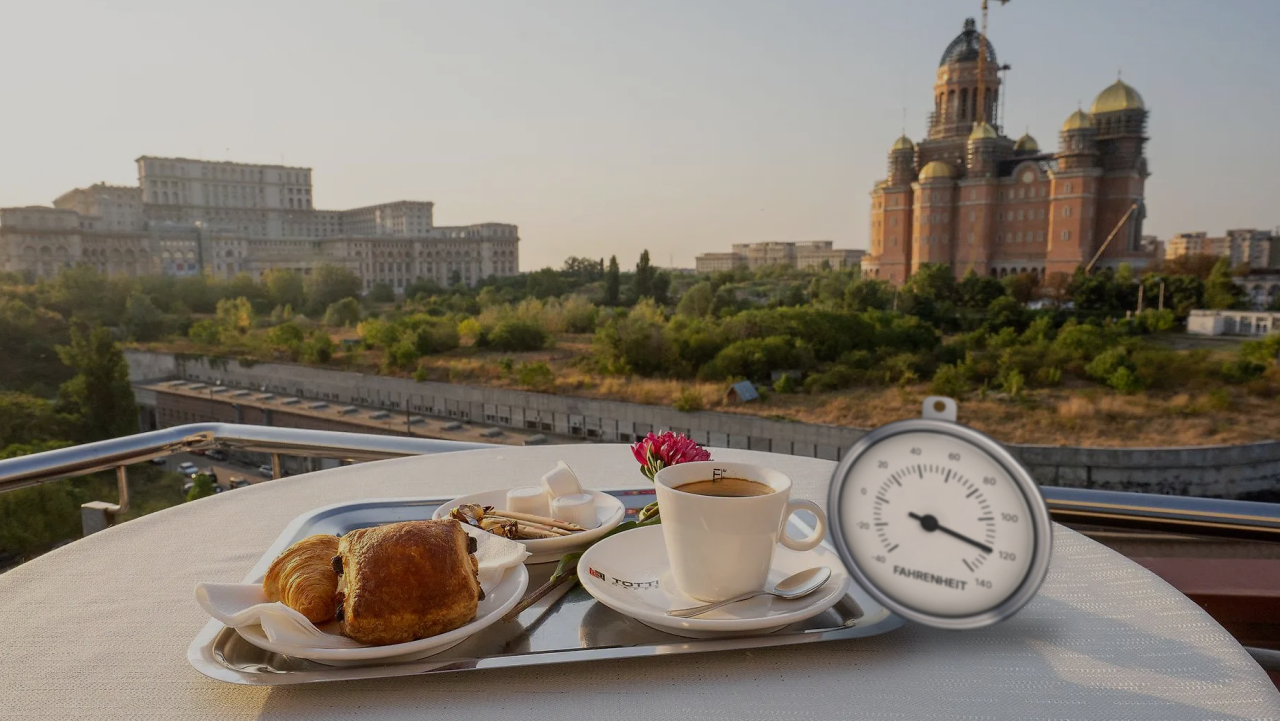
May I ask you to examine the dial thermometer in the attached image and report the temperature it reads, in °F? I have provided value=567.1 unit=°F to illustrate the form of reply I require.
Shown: value=120 unit=°F
